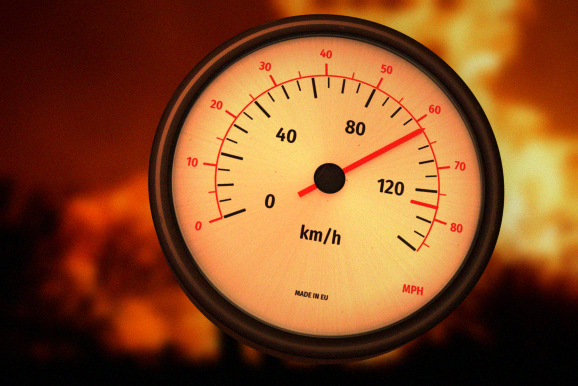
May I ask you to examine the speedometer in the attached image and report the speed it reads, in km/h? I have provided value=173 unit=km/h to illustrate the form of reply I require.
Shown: value=100 unit=km/h
